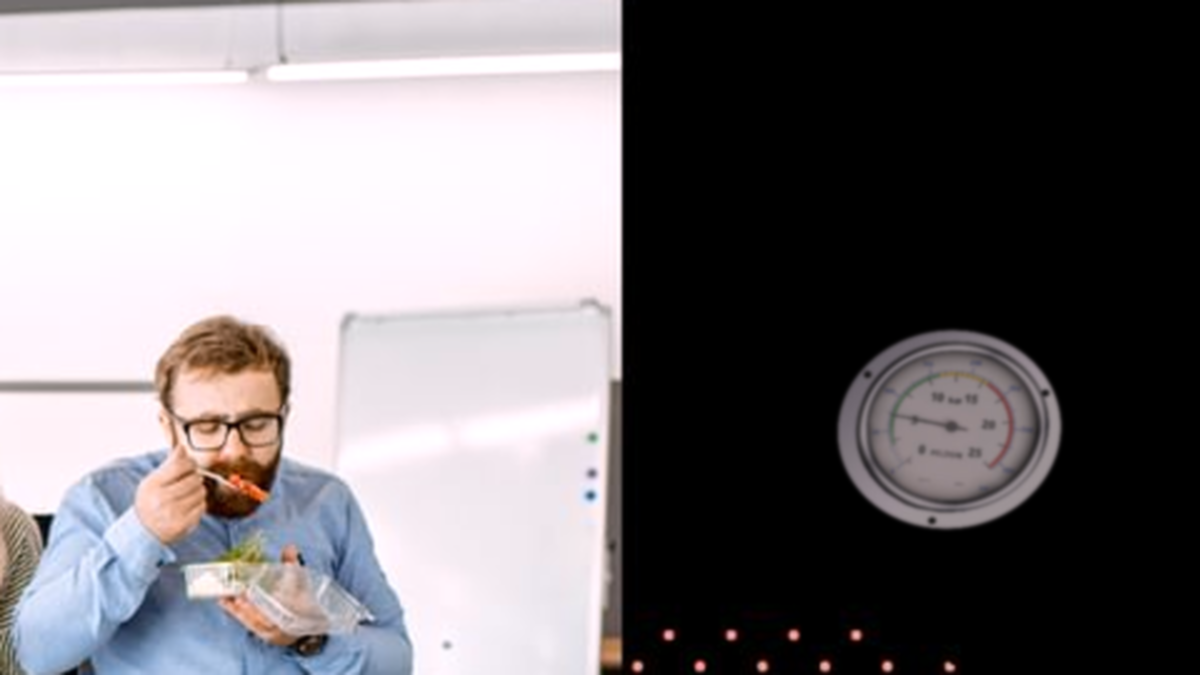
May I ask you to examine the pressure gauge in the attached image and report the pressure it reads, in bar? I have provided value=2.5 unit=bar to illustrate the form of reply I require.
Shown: value=5 unit=bar
